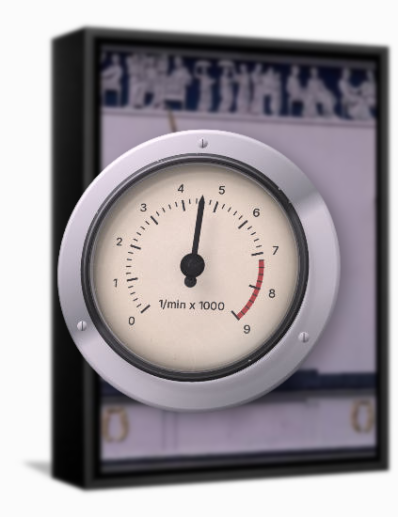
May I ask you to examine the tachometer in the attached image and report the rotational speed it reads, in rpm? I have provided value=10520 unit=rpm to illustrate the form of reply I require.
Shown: value=4600 unit=rpm
